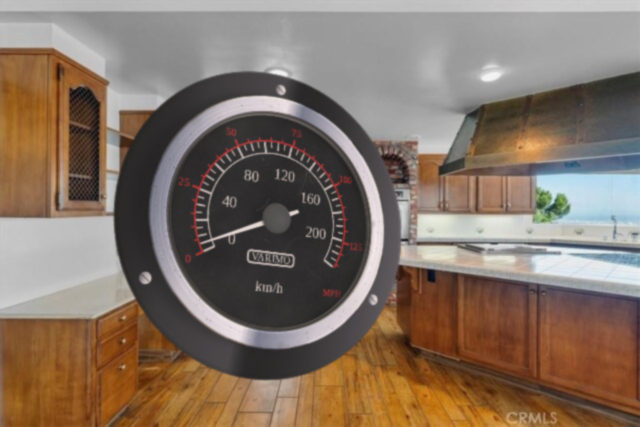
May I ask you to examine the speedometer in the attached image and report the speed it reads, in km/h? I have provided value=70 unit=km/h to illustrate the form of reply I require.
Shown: value=5 unit=km/h
